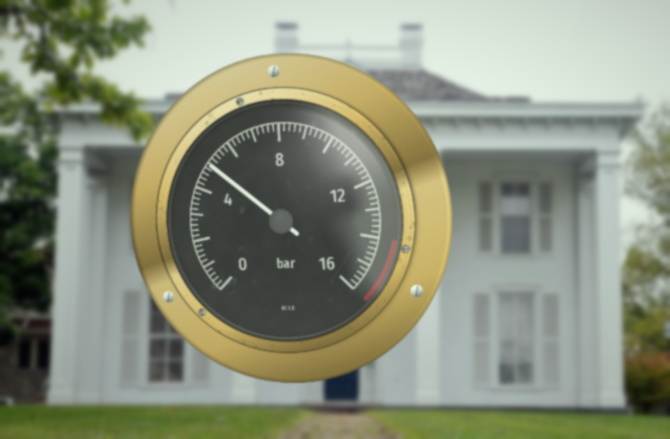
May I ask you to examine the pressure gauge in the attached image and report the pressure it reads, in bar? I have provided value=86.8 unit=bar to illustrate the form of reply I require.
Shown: value=5 unit=bar
